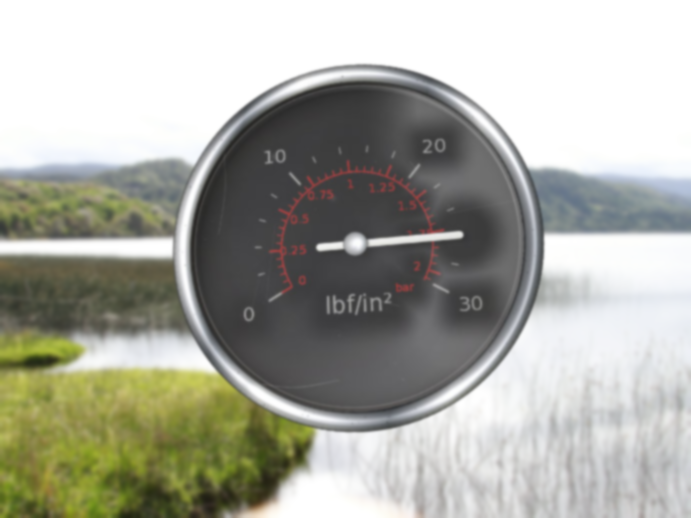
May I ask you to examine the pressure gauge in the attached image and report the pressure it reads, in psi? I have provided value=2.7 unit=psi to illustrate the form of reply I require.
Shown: value=26 unit=psi
